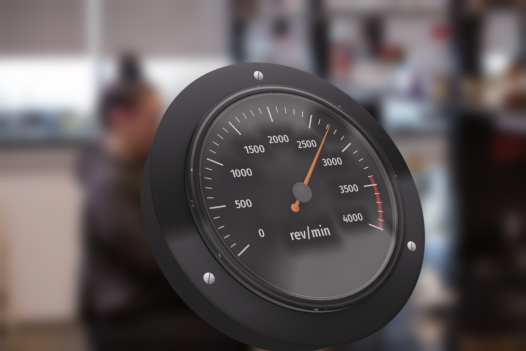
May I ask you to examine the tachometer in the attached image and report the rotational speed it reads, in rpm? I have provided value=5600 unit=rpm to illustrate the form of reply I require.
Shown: value=2700 unit=rpm
